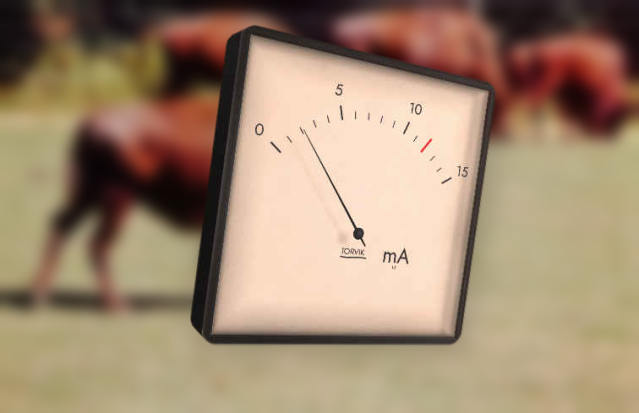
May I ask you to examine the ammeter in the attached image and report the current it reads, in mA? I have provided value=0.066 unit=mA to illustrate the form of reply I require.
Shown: value=2 unit=mA
